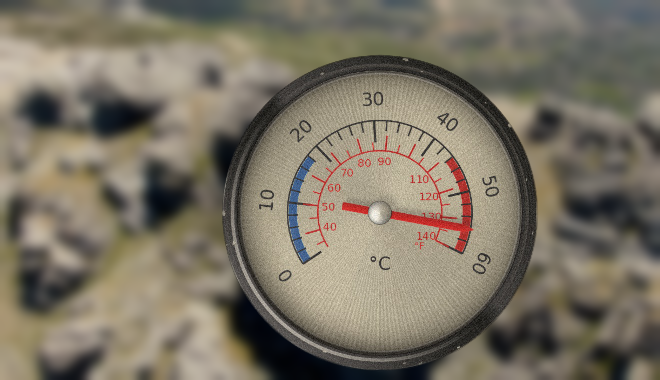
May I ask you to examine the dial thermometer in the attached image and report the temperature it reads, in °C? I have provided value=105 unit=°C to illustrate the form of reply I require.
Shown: value=56 unit=°C
